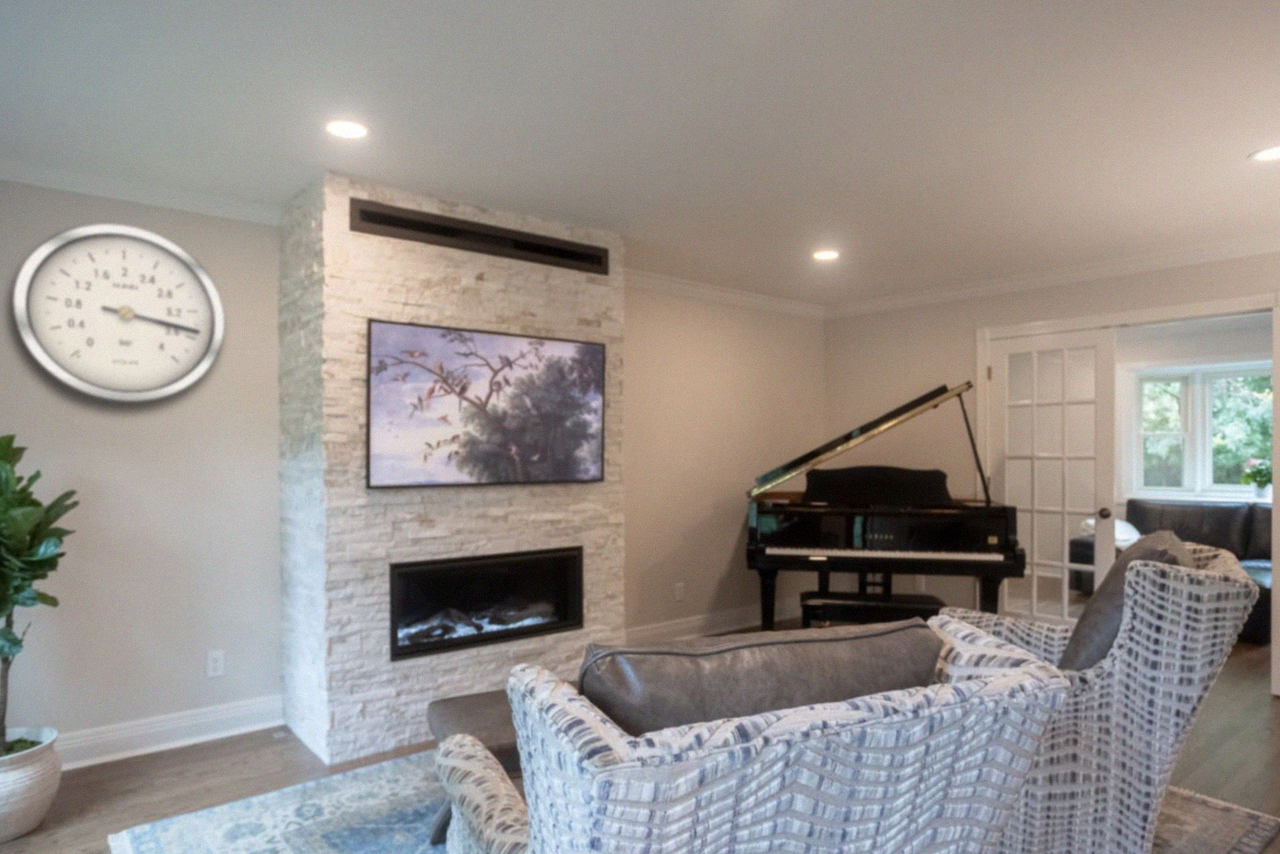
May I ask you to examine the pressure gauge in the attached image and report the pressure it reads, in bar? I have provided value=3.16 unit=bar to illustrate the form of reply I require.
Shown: value=3.5 unit=bar
